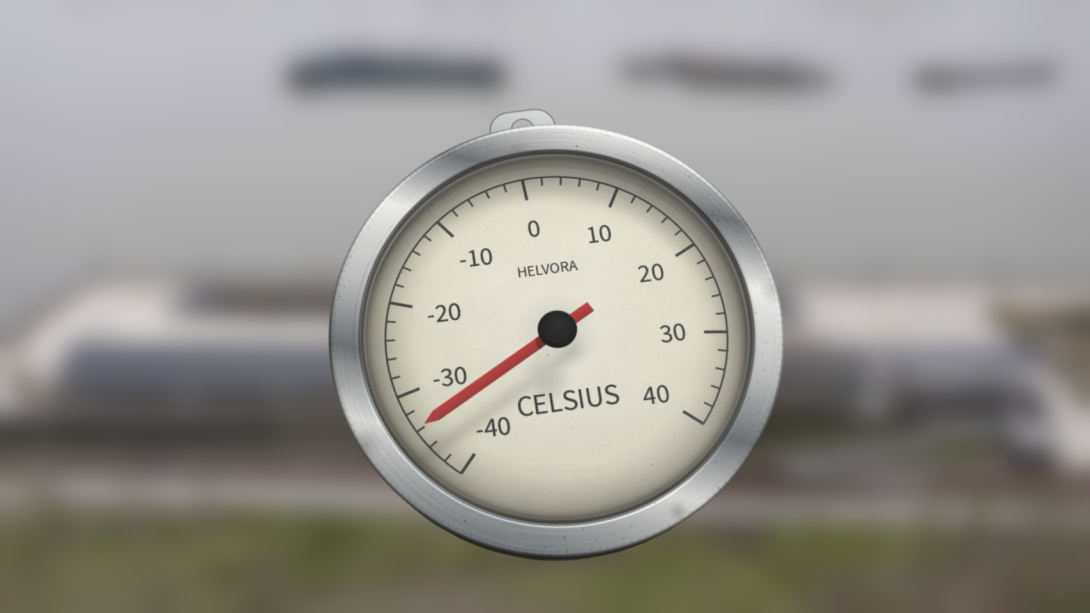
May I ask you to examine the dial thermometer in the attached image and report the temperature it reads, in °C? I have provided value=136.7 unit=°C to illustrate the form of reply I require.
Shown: value=-34 unit=°C
